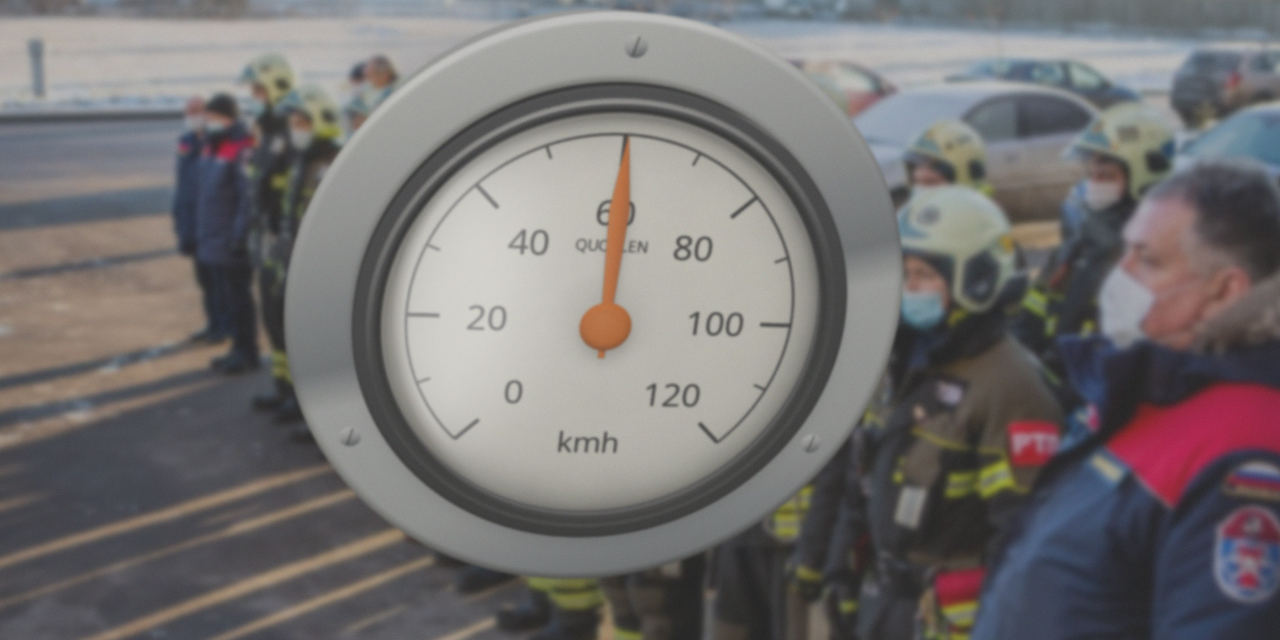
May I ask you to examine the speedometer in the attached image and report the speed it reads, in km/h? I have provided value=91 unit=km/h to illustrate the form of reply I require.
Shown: value=60 unit=km/h
